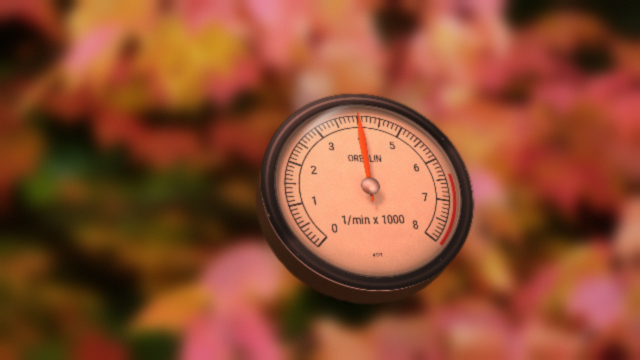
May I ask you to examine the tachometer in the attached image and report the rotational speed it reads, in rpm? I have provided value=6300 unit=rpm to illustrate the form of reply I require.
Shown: value=4000 unit=rpm
